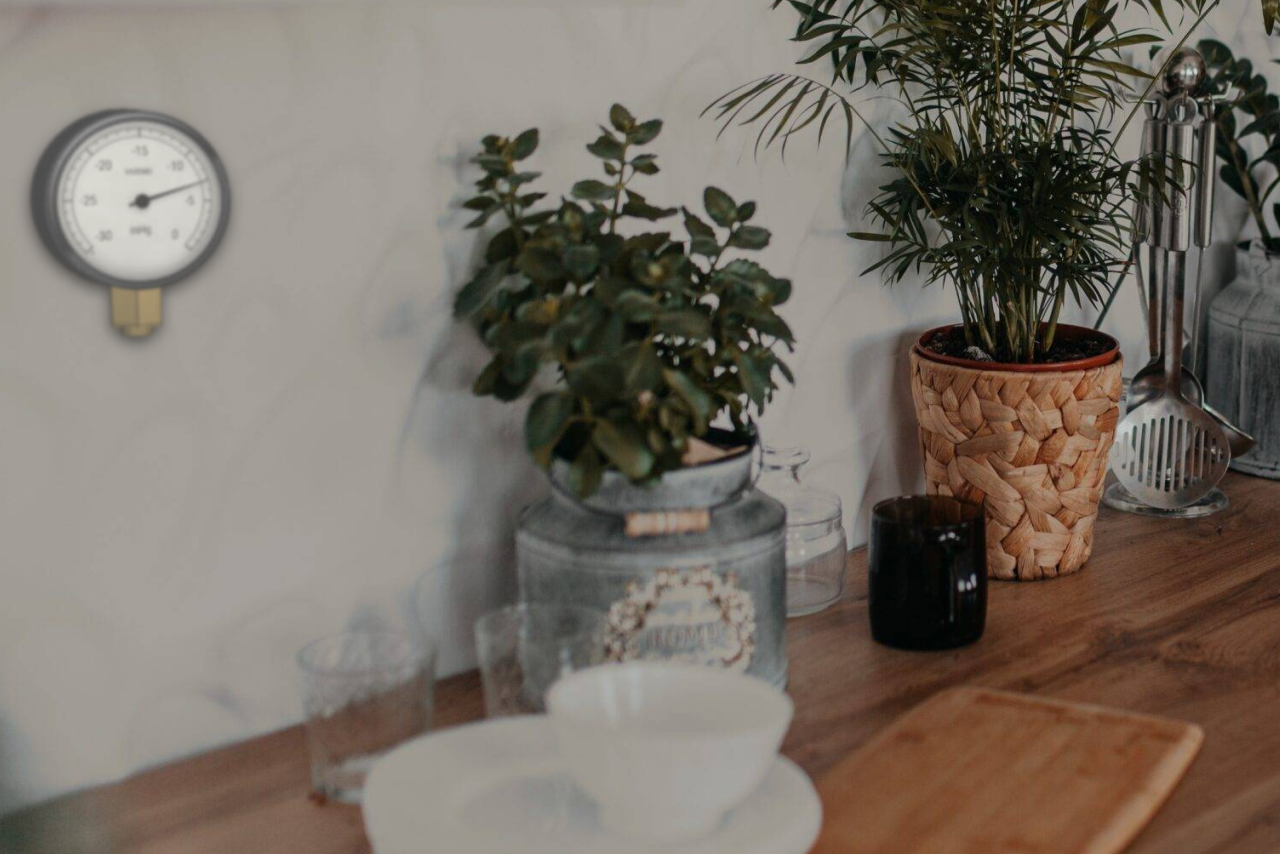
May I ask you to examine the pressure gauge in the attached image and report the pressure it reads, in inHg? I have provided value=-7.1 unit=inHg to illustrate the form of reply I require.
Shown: value=-7 unit=inHg
